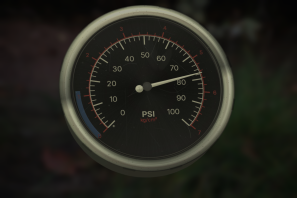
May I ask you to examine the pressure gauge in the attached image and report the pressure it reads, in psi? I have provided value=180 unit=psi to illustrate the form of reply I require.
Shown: value=78 unit=psi
